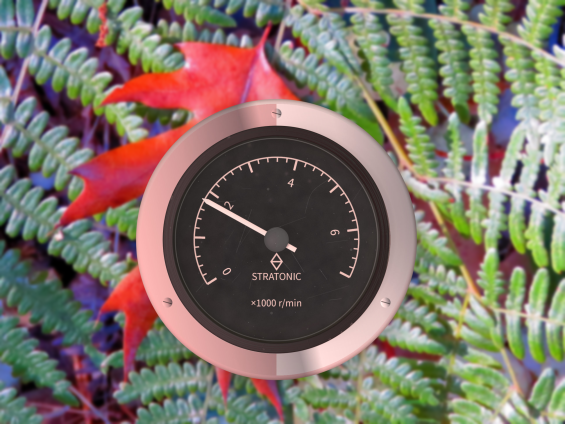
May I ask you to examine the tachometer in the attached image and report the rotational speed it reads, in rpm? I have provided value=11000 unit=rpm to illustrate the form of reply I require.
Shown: value=1800 unit=rpm
